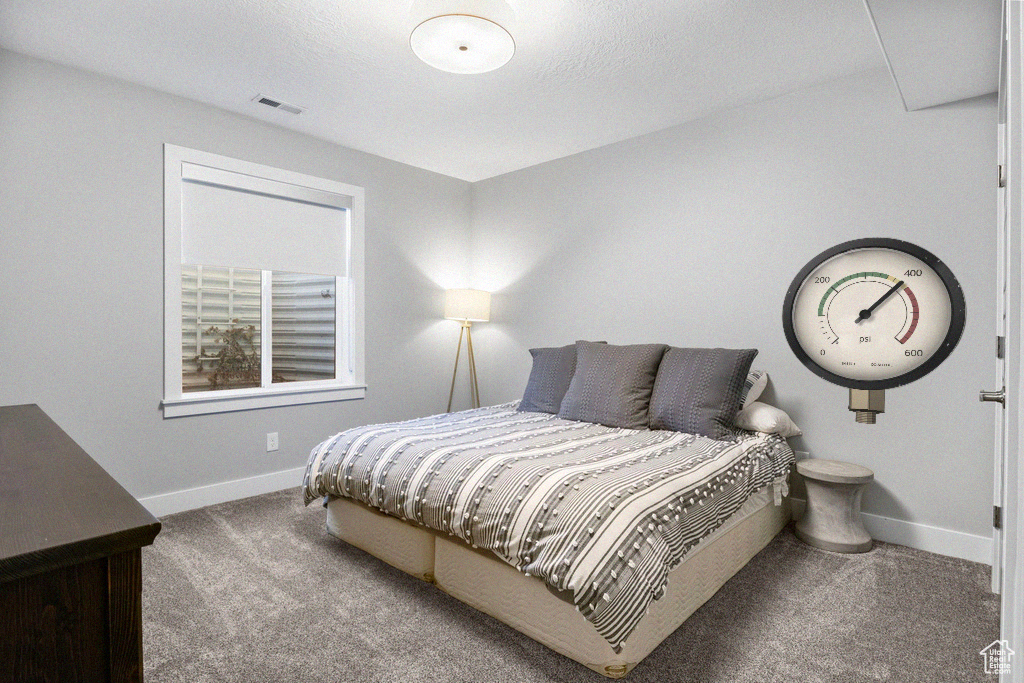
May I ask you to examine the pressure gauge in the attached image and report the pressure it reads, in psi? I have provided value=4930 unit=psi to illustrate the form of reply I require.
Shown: value=400 unit=psi
